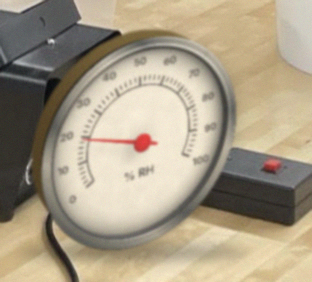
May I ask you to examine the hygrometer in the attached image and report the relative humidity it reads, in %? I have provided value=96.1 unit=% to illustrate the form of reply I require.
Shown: value=20 unit=%
